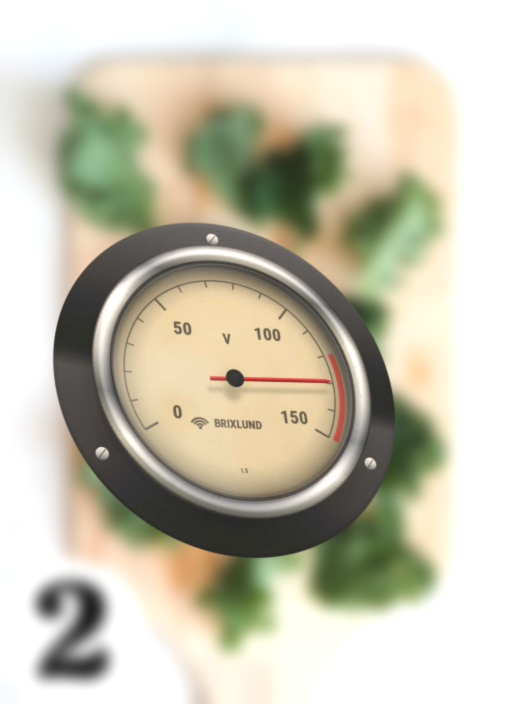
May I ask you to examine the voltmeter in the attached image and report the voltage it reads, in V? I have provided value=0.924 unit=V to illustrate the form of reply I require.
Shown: value=130 unit=V
